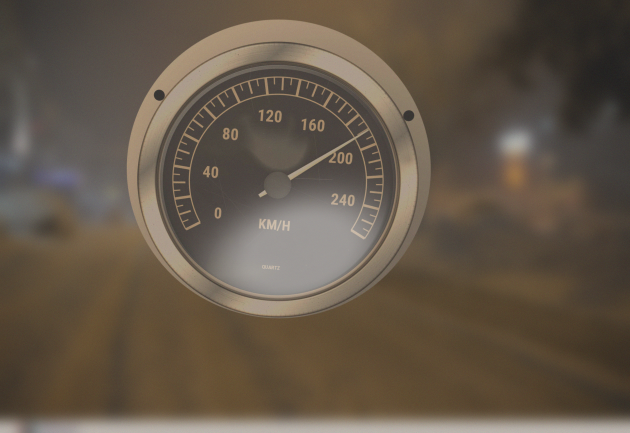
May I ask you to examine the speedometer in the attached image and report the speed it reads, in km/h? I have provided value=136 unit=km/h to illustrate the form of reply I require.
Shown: value=190 unit=km/h
